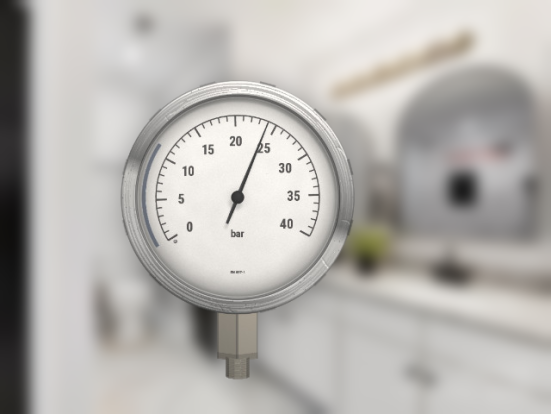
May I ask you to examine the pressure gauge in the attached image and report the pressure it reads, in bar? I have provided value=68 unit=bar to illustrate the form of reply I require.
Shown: value=24 unit=bar
